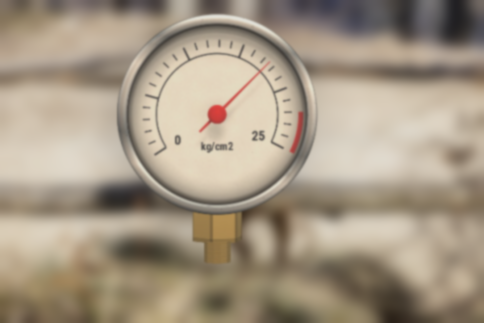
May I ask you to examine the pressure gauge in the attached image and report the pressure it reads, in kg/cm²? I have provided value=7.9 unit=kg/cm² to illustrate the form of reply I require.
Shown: value=17.5 unit=kg/cm²
